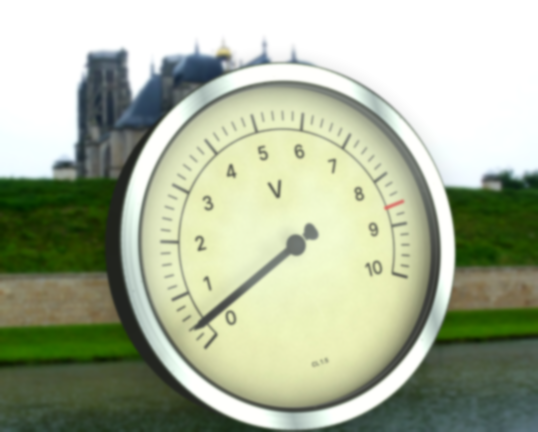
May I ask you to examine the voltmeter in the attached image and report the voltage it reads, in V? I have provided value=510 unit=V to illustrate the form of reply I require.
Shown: value=0.4 unit=V
